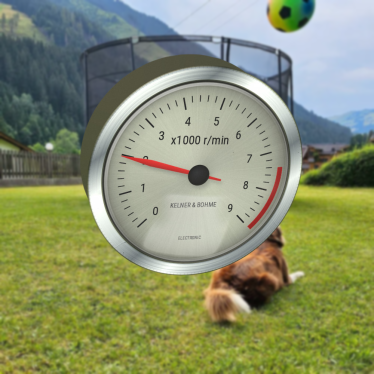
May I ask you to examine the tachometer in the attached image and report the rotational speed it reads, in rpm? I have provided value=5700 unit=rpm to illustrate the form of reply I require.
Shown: value=2000 unit=rpm
